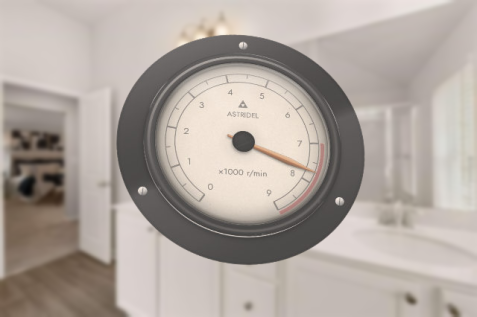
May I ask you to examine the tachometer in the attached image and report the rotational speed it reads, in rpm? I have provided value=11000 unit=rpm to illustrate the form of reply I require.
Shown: value=7750 unit=rpm
